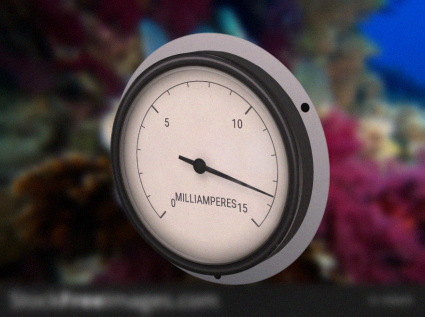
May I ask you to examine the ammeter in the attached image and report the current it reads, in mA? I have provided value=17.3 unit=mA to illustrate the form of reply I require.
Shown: value=13.5 unit=mA
